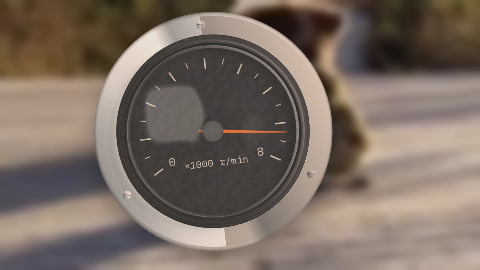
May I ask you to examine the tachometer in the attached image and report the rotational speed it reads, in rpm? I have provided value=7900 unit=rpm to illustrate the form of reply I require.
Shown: value=7250 unit=rpm
